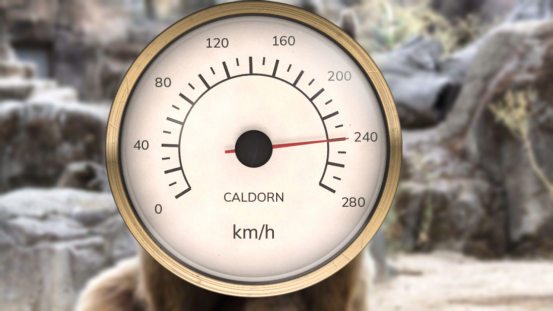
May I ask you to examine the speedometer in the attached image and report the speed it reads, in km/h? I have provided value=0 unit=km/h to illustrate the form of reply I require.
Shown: value=240 unit=km/h
